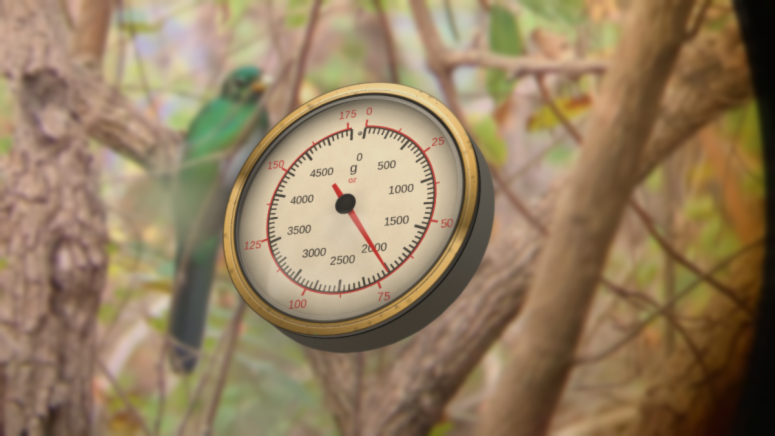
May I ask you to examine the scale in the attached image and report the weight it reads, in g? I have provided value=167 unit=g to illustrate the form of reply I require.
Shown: value=2000 unit=g
